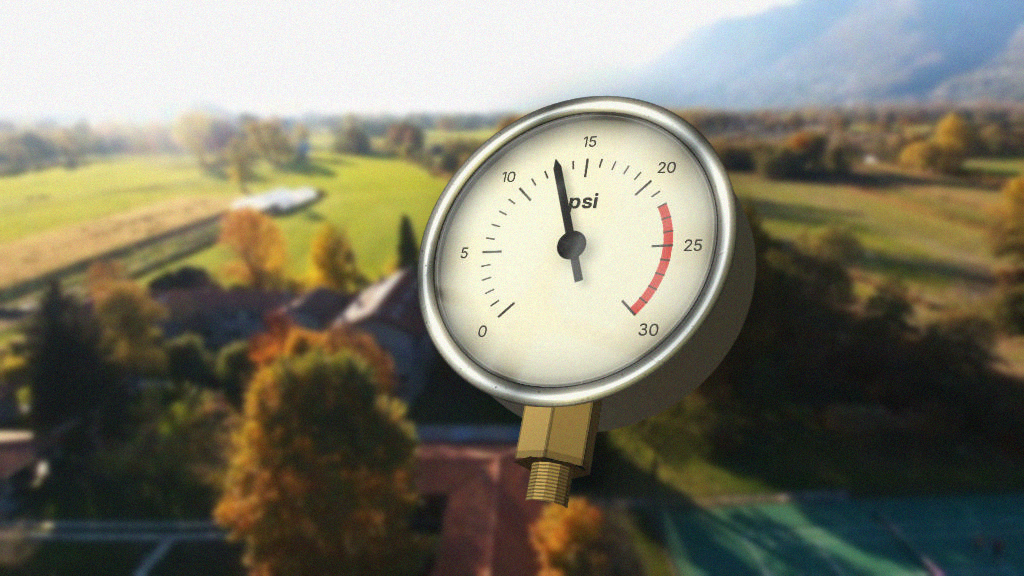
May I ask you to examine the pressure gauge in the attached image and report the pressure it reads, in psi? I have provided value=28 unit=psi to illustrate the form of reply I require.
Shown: value=13 unit=psi
